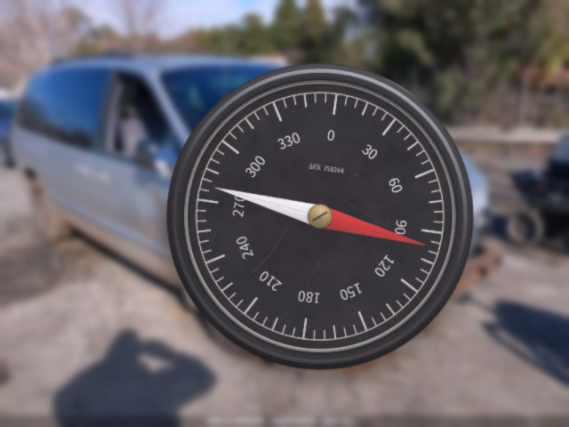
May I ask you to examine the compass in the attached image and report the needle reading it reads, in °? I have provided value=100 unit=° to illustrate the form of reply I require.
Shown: value=97.5 unit=°
